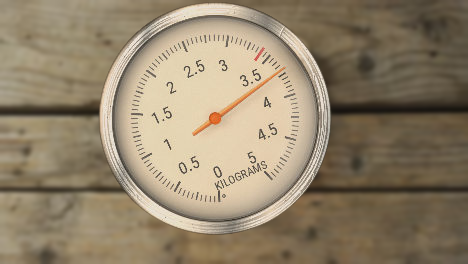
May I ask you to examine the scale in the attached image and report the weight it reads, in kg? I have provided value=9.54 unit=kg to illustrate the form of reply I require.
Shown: value=3.7 unit=kg
